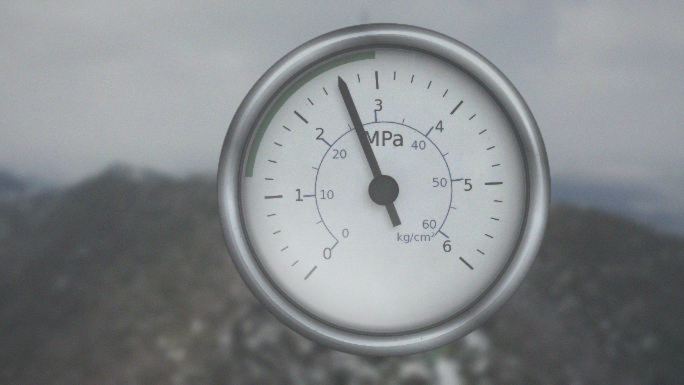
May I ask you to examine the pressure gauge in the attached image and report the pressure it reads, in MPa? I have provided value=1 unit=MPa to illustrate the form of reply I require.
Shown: value=2.6 unit=MPa
